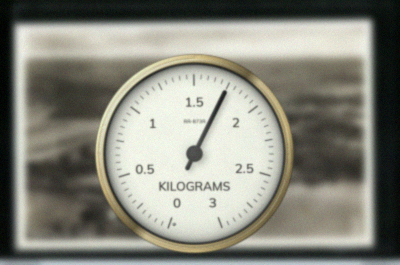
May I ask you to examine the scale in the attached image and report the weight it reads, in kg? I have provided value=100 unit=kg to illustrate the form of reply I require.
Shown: value=1.75 unit=kg
